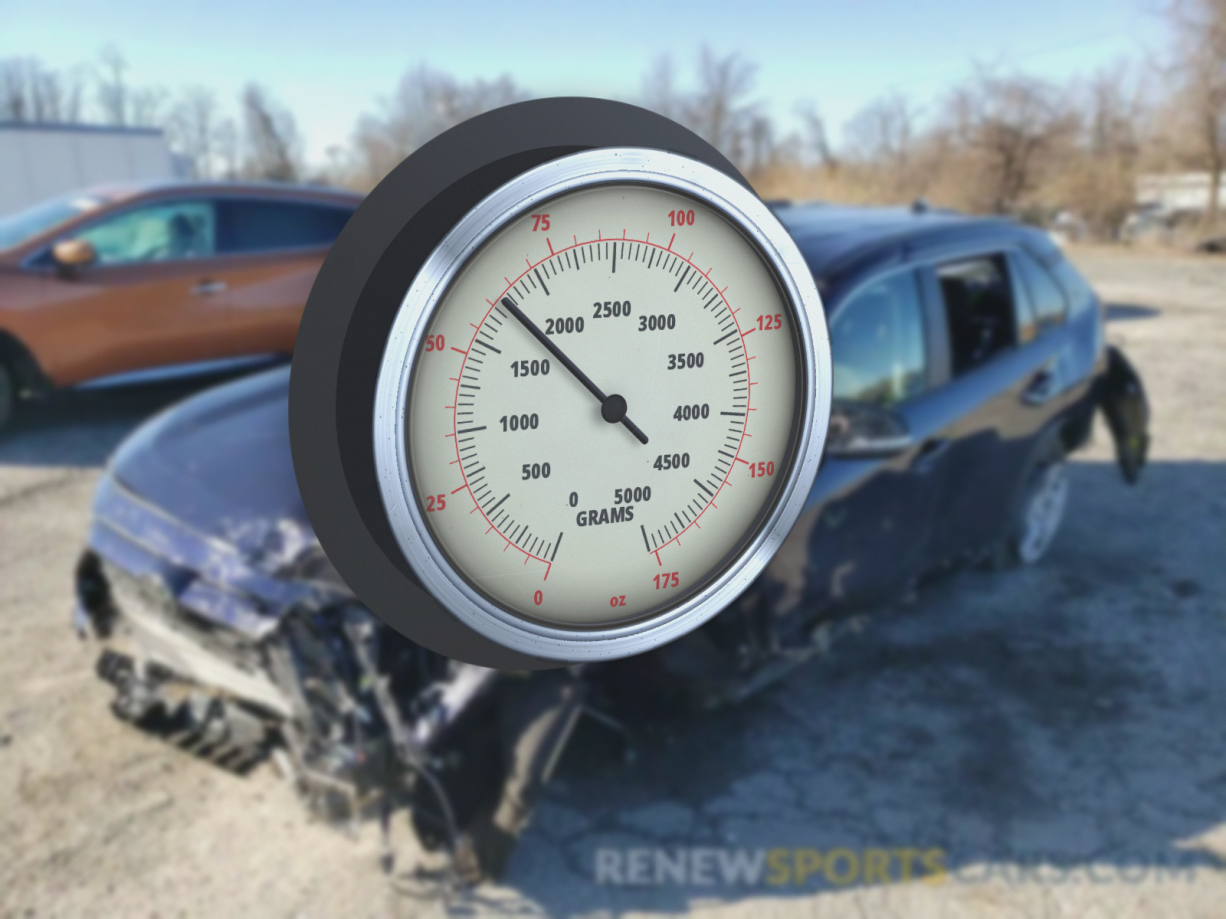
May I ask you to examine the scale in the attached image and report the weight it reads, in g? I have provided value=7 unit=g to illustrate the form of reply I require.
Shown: value=1750 unit=g
